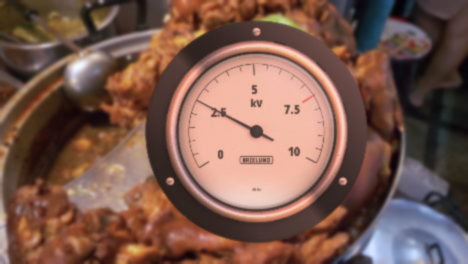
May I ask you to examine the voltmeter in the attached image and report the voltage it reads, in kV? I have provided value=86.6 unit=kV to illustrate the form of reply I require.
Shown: value=2.5 unit=kV
